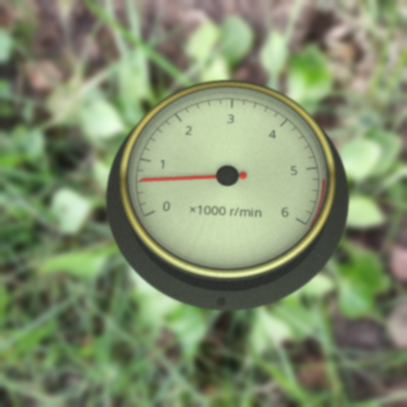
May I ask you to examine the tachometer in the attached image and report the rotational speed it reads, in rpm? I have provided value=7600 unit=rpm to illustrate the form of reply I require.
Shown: value=600 unit=rpm
